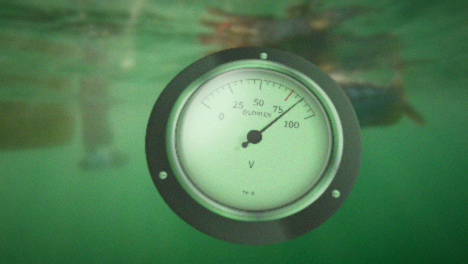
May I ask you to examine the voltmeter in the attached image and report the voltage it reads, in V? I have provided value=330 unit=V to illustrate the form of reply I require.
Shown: value=85 unit=V
